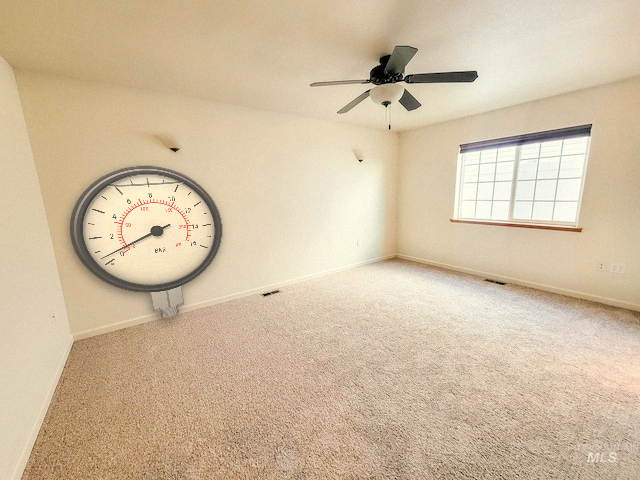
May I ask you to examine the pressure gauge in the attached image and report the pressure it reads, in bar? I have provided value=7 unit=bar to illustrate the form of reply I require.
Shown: value=0.5 unit=bar
